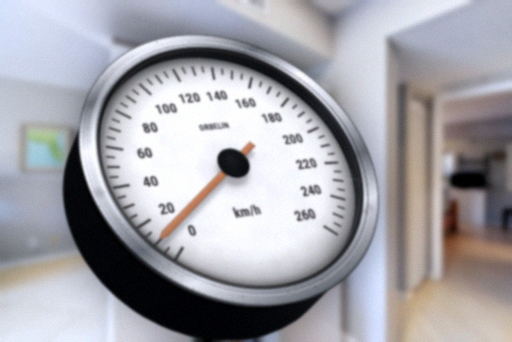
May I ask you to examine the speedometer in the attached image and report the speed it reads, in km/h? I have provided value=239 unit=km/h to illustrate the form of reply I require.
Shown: value=10 unit=km/h
